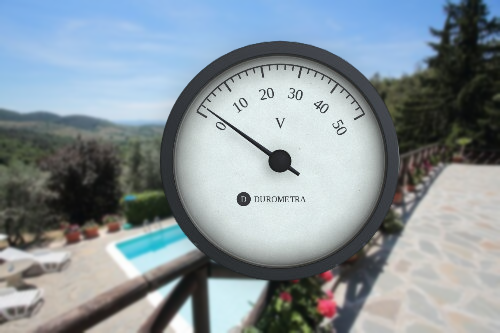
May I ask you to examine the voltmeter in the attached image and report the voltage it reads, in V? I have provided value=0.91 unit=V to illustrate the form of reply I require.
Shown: value=2 unit=V
